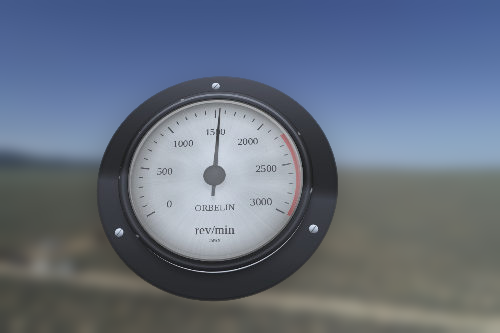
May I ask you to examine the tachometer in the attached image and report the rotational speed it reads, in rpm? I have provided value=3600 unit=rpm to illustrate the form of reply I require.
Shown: value=1550 unit=rpm
